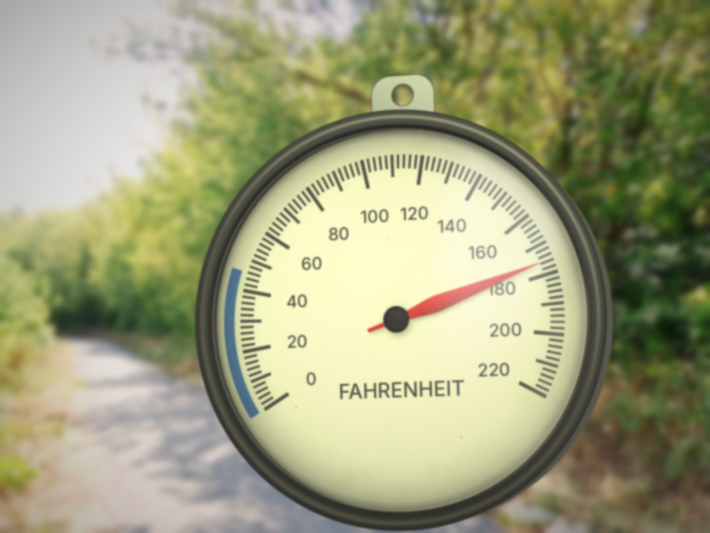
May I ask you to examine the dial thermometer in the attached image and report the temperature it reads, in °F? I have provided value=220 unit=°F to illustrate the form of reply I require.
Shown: value=176 unit=°F
